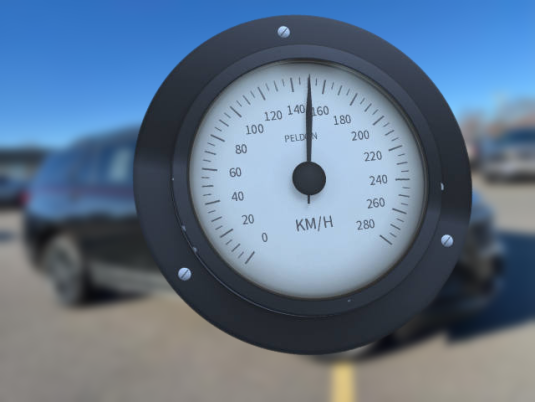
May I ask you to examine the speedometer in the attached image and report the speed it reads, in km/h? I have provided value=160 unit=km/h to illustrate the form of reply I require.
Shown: value=150 unit=km/h
